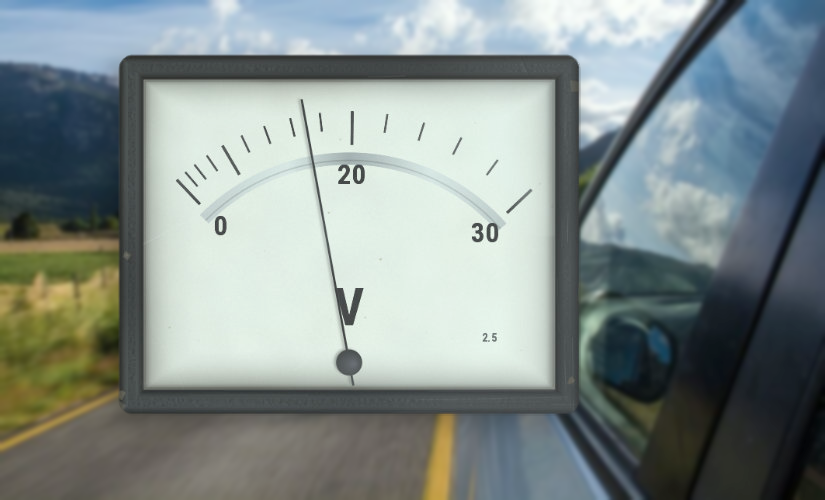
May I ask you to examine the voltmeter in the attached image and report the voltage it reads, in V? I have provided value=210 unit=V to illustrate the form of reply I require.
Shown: value=17 unit=V
